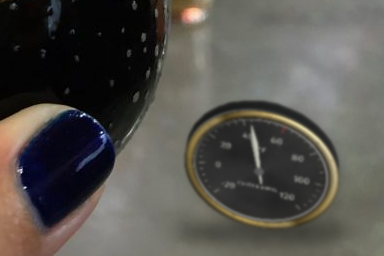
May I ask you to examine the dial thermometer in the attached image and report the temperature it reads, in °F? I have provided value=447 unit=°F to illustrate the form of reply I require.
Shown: value=44 unit=°F
